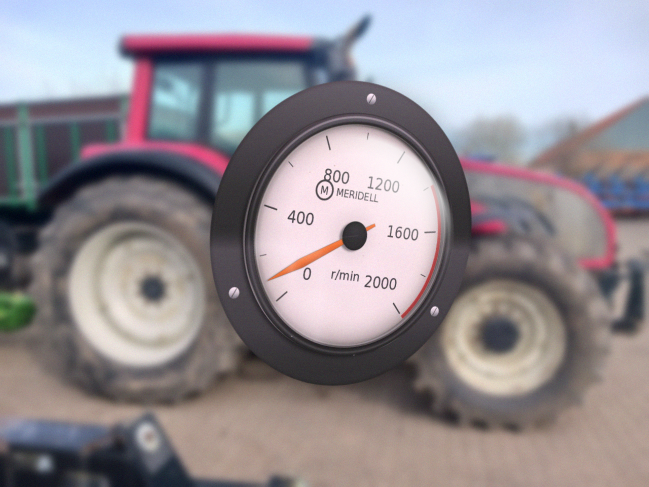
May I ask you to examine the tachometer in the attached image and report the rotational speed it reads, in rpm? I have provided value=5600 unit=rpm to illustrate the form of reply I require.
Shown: value=100 unit=rpm
